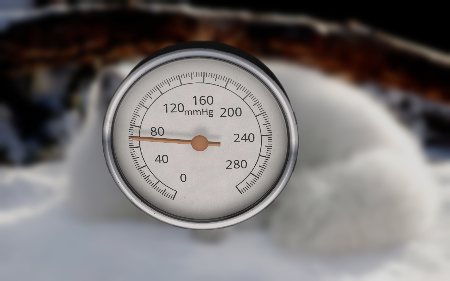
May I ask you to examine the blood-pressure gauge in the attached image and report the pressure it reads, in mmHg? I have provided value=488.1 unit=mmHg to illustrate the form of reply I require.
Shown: value=70 unit=mmHg
